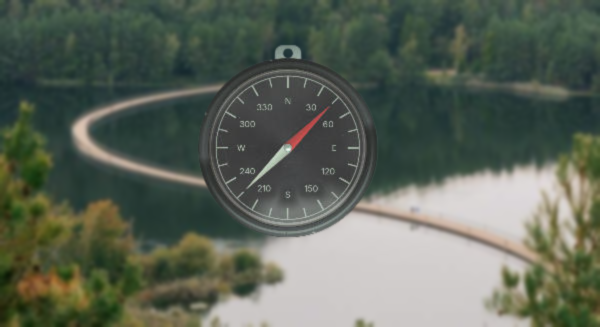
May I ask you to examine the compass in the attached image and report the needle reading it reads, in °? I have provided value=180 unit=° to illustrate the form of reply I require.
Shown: value=45 unit=°
